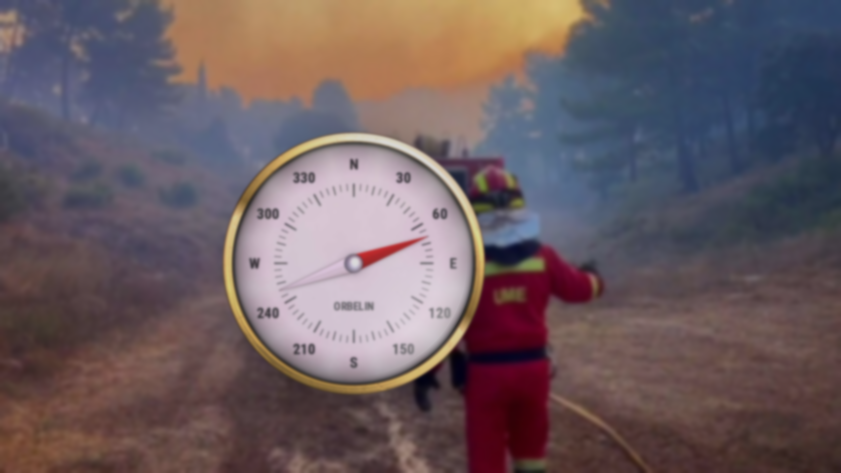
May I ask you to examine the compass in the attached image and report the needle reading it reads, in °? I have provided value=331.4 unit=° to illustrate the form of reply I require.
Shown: value=70 unit=°
